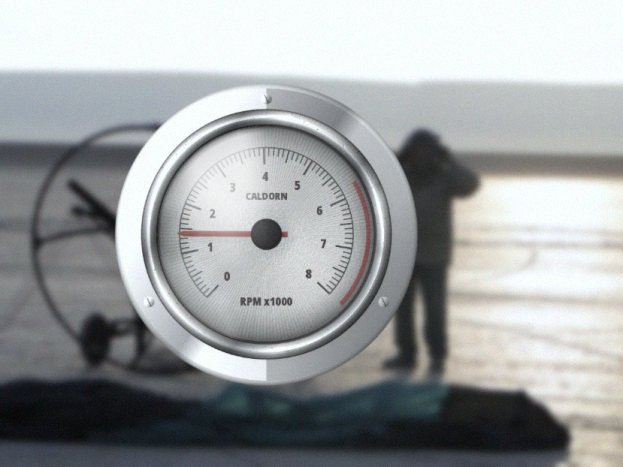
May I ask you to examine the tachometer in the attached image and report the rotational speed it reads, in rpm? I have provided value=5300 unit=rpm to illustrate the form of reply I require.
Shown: value=1400 unit=rpm
